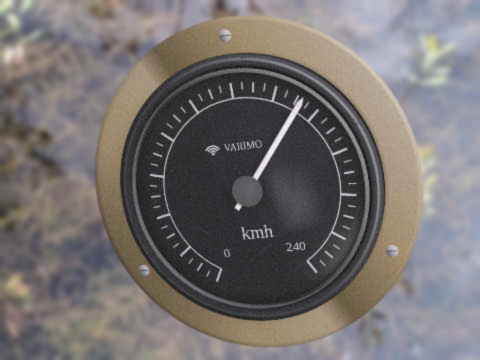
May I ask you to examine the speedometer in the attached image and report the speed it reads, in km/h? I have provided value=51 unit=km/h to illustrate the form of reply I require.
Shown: value=152.5 unit=km/h
